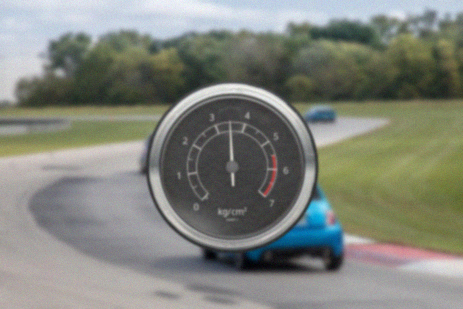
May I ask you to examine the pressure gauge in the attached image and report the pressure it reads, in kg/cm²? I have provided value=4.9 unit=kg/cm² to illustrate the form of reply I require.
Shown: value=3.5 unit=kg/cm²
